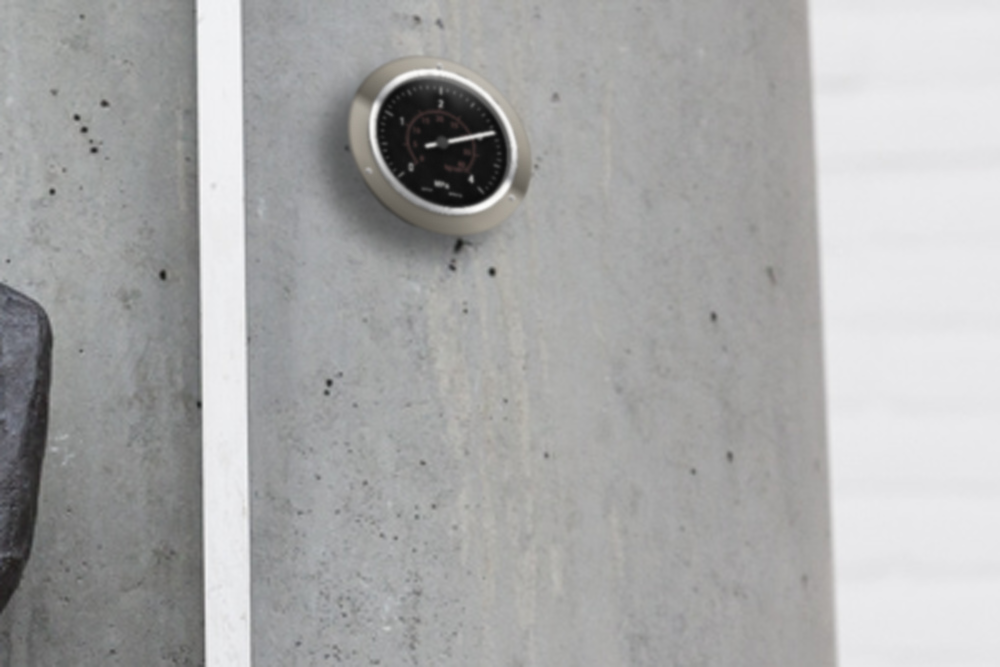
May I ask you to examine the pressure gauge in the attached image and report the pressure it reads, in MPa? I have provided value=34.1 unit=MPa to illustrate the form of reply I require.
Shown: value=3 unit=MPa
